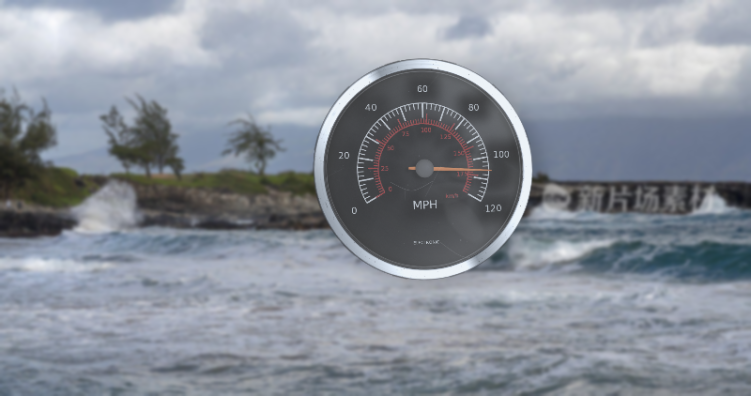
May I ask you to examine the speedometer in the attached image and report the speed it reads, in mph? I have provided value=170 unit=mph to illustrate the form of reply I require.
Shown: value=106 unit=mph
